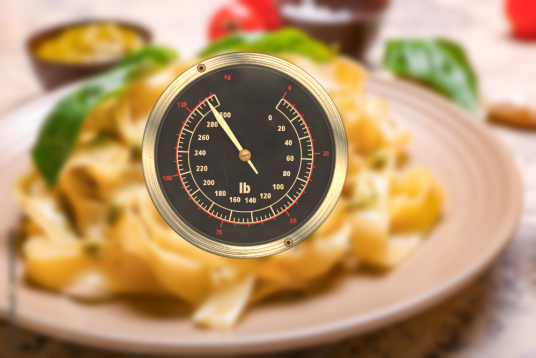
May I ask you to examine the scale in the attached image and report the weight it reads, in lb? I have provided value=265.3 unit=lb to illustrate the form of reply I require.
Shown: value=292 unit=lb
